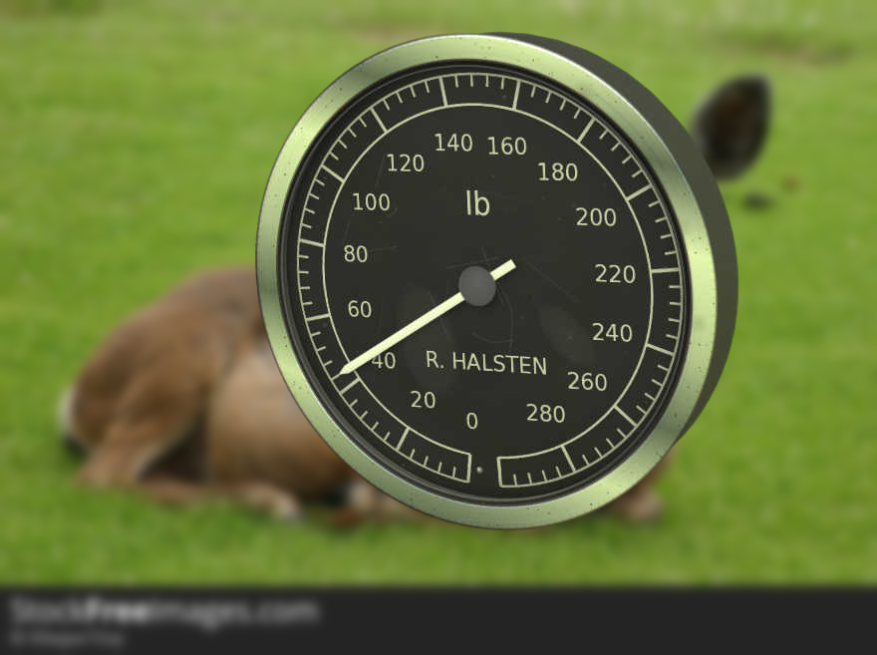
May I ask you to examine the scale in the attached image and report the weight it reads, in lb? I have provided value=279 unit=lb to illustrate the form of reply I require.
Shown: value=44 unit=lb
